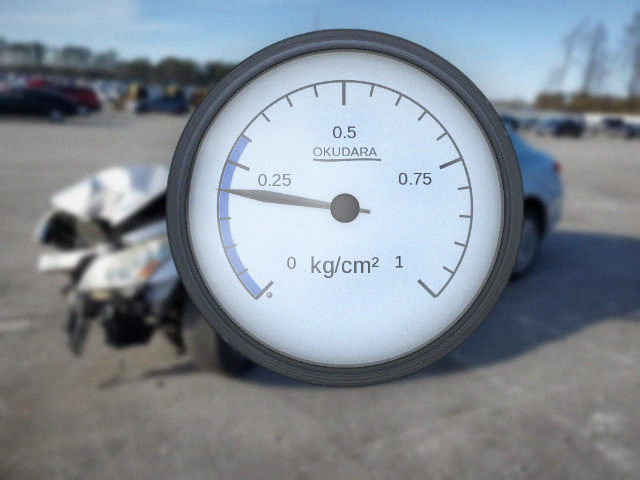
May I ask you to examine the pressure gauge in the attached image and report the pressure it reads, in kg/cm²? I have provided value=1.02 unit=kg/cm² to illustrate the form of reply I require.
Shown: value=0.2 unit=kg/cm²
